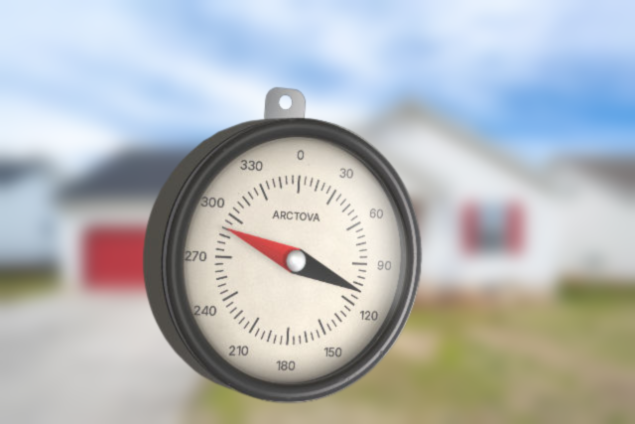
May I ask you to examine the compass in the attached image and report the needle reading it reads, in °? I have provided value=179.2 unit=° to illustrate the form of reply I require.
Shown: value=290 unit=°
